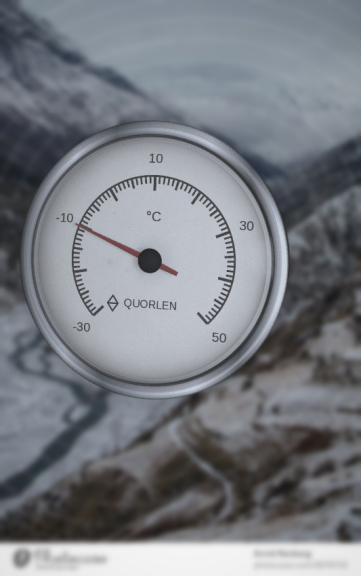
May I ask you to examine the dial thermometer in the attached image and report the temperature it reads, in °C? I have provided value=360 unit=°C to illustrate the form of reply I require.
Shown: value=-10 unit=°C
